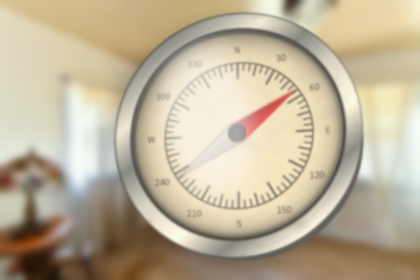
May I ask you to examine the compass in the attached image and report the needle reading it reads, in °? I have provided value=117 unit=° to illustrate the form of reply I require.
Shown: value=55 unit=°
